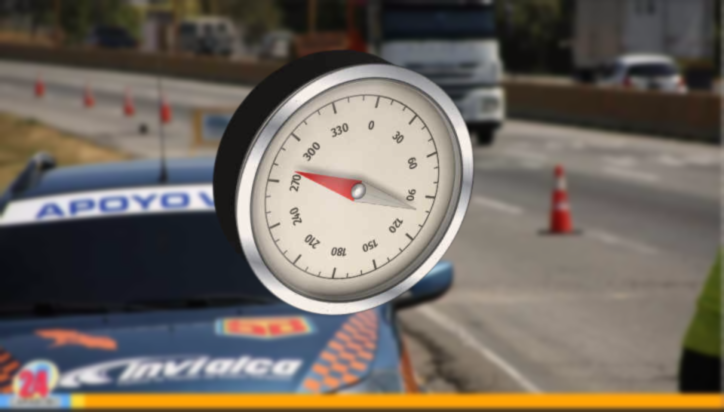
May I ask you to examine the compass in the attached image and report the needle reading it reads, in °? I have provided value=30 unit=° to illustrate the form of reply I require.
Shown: value=280 unit=°
